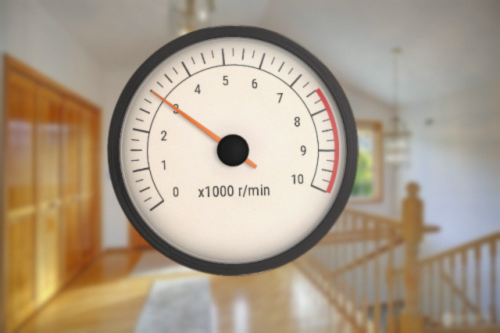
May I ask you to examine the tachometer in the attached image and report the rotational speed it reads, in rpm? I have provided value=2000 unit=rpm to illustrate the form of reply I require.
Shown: value=3000 unit=rpm
